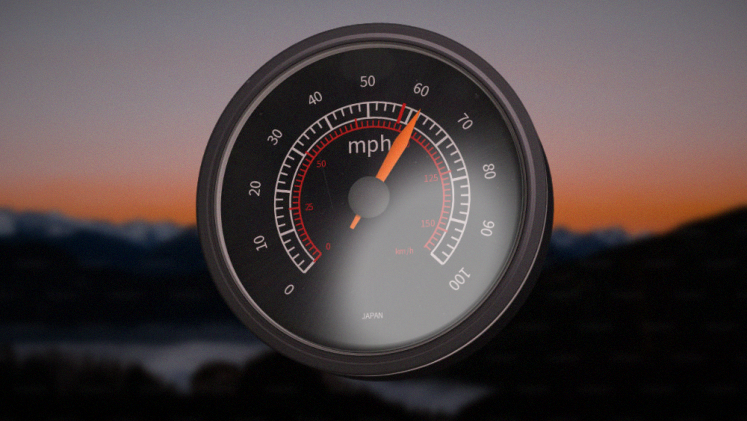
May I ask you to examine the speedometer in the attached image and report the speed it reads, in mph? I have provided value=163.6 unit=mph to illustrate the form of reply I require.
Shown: value=62 unit=mph
